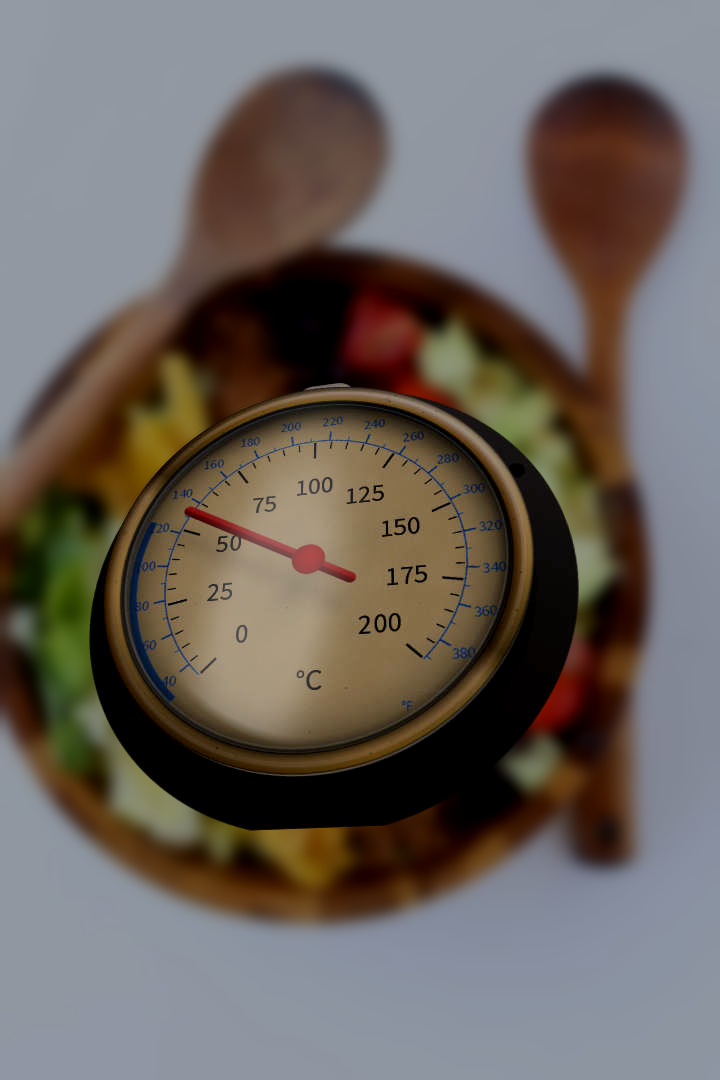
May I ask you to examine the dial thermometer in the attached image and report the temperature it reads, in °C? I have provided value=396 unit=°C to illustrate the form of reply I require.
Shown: value=55 unit=°C
